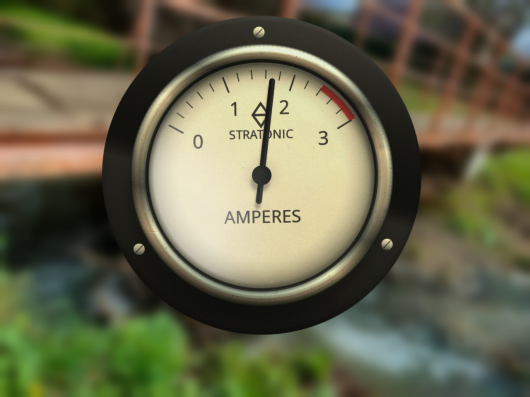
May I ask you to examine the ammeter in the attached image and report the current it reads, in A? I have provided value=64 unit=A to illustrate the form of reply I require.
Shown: value=1.7 unit=A
